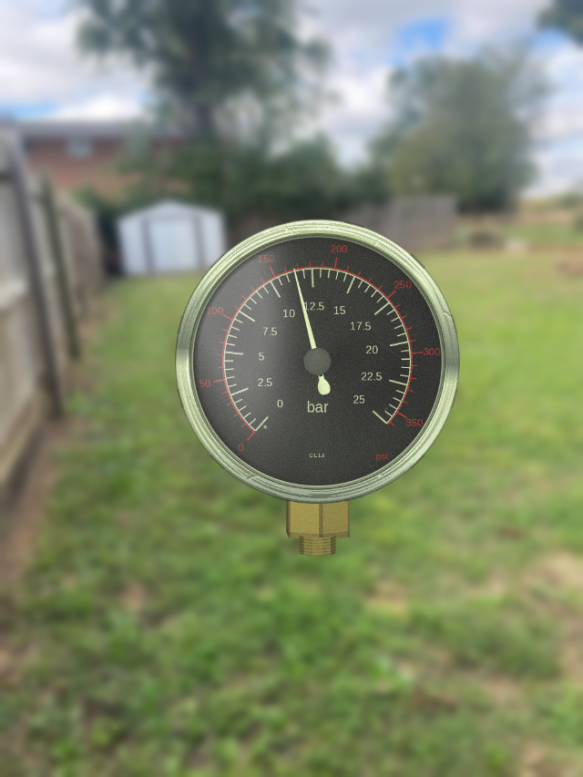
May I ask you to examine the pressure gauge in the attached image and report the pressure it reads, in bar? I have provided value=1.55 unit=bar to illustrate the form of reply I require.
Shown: value=11.5 unit=bar
